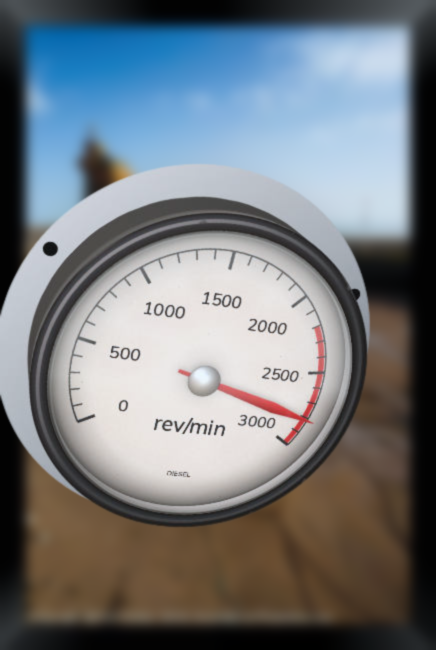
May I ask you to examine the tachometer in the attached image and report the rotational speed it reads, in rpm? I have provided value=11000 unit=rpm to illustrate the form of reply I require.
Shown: value=2800 unit=rpm
